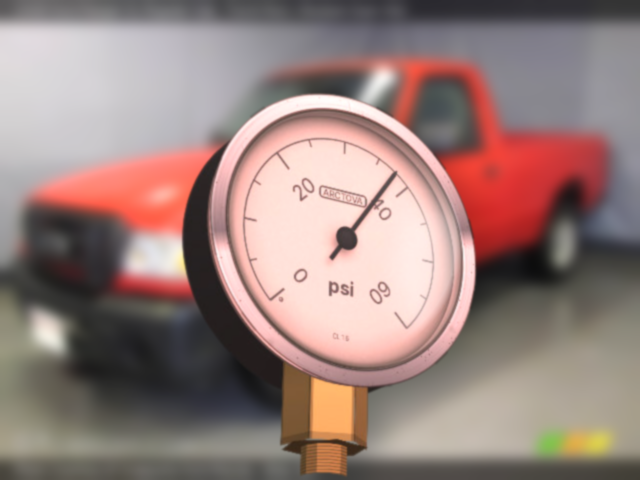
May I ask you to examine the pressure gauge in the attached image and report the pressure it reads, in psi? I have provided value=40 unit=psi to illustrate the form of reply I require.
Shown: value=37.5 unit=psi
